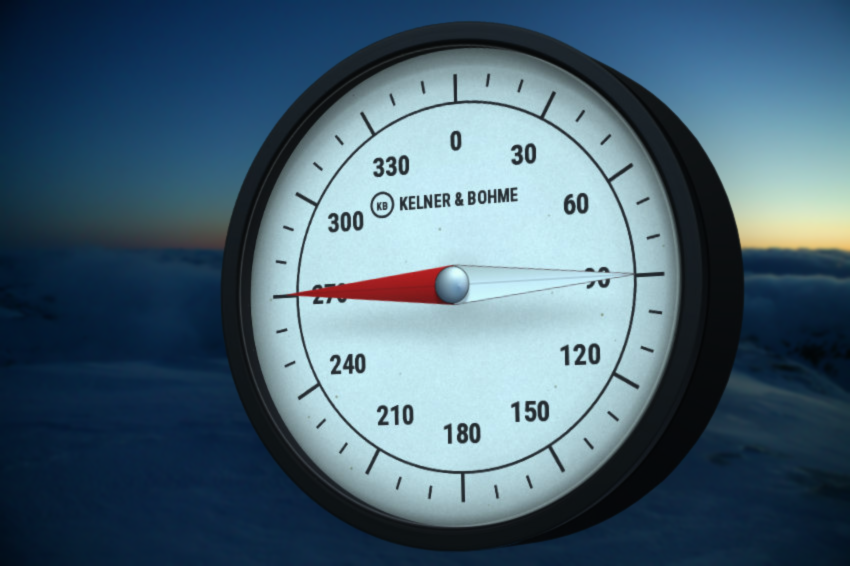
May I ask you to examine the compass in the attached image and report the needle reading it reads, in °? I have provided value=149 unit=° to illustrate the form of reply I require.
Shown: value=270 unit=°
